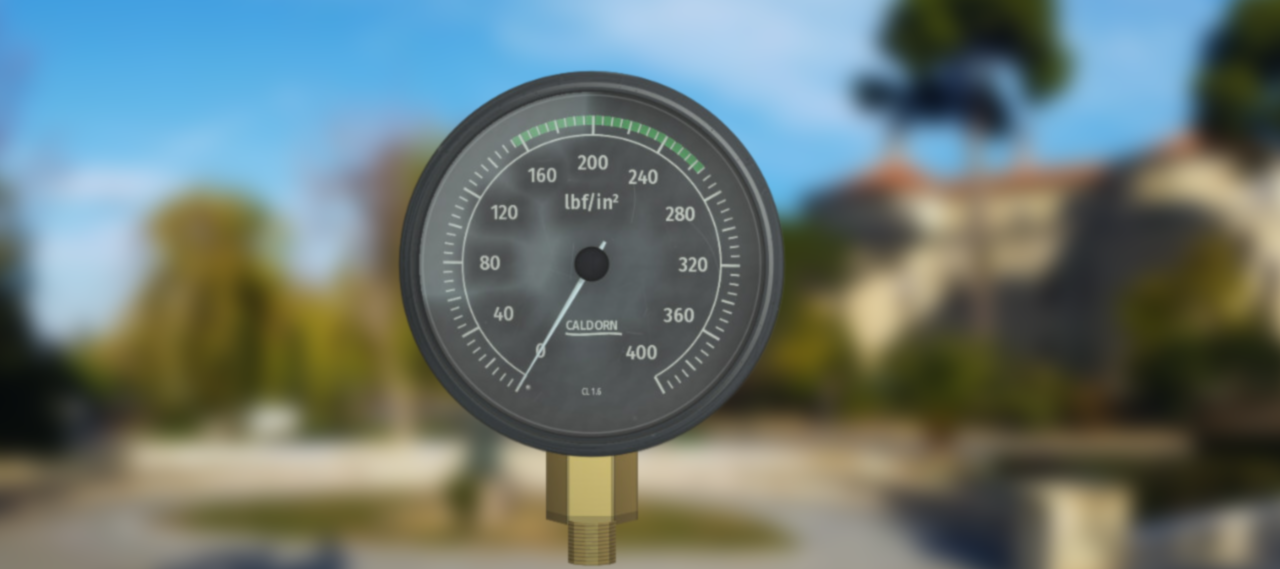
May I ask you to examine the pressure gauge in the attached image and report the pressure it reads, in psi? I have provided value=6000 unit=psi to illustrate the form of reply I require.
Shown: value=0 unit=psi
